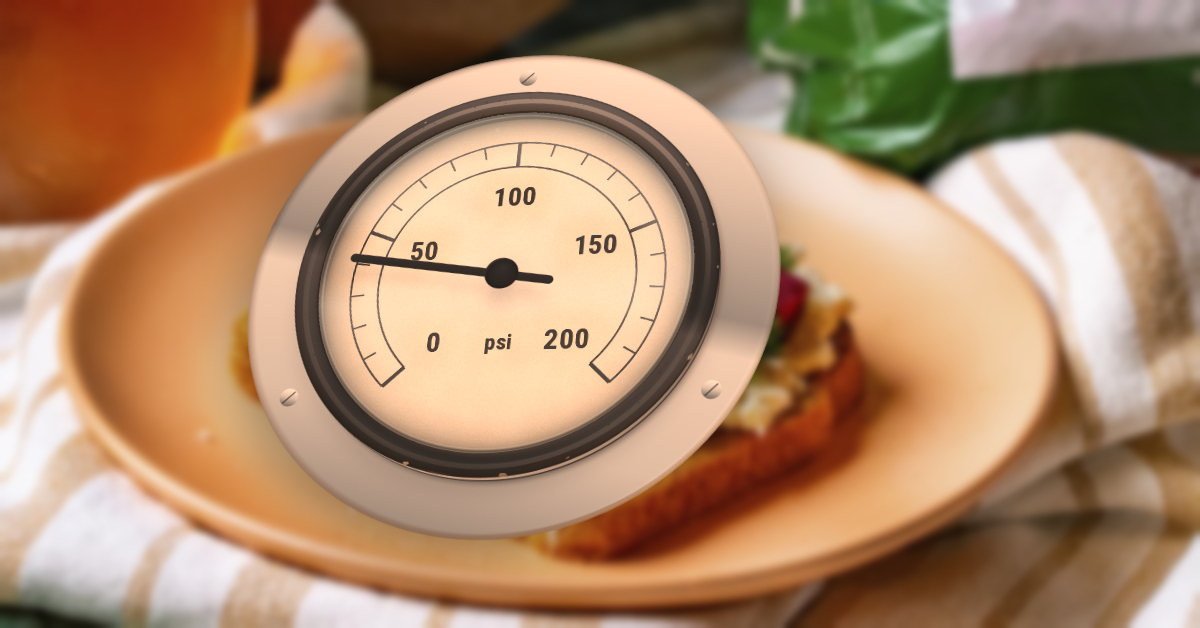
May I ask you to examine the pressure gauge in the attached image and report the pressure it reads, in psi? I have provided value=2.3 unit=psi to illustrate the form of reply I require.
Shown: value=40 unit=psi
